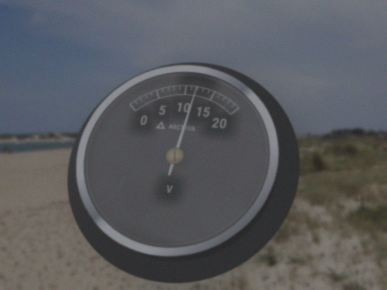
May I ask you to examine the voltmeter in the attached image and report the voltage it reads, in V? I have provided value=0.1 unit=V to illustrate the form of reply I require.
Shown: value=12 unit=V
